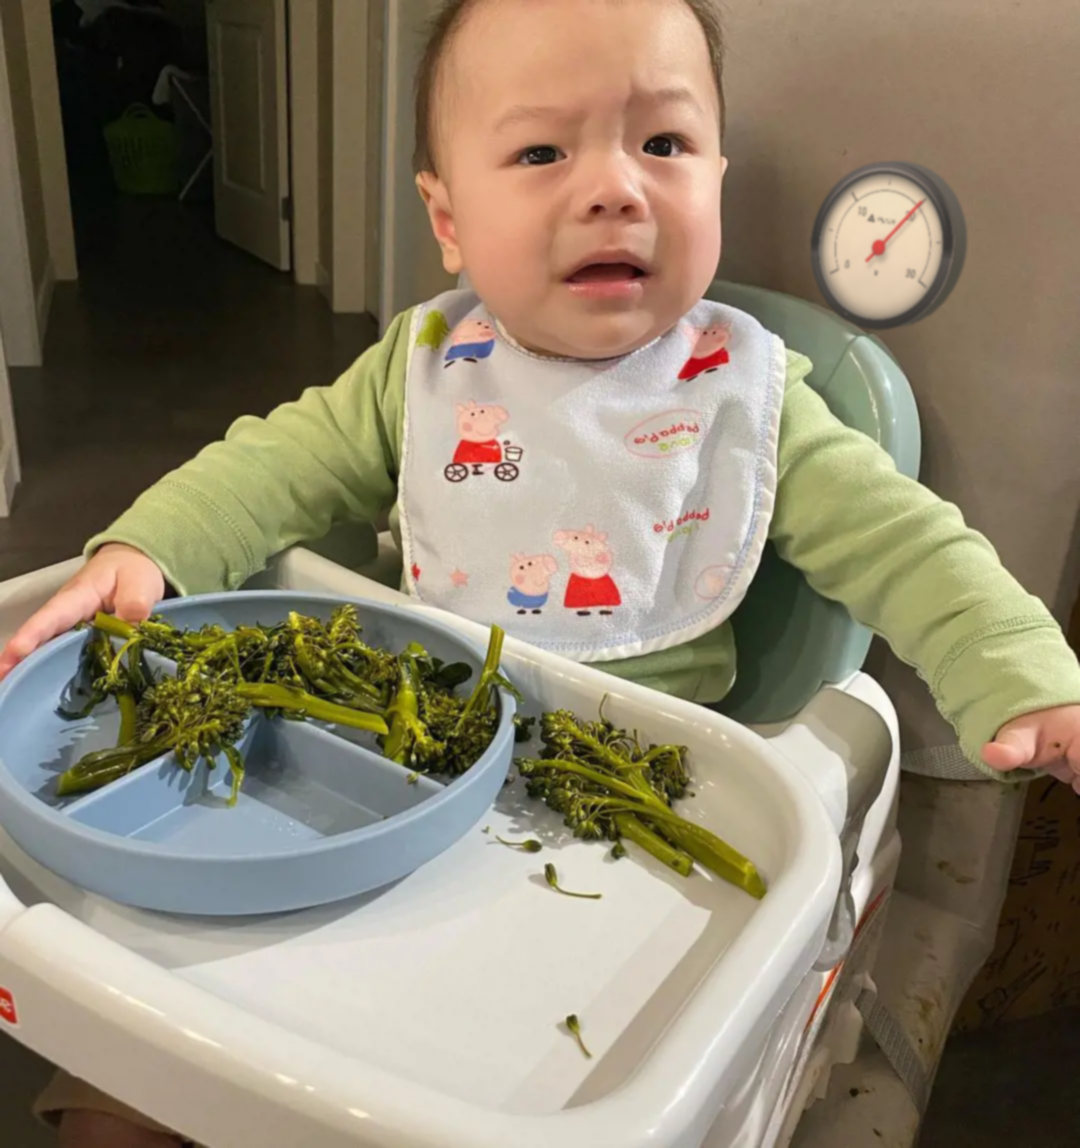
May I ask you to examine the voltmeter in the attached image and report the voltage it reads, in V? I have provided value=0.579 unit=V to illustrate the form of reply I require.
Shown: value=20 unit=V
